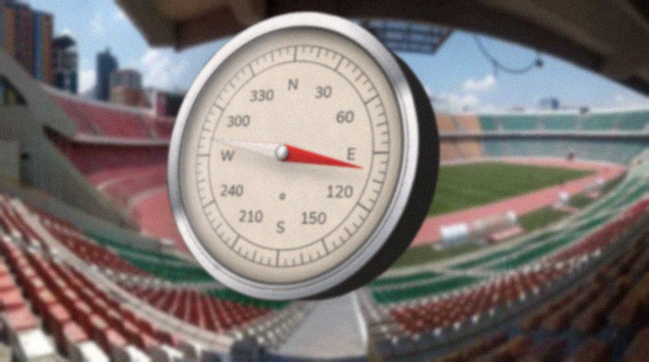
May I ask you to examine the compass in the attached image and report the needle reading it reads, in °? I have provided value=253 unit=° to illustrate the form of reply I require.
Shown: value=100 unit=°
